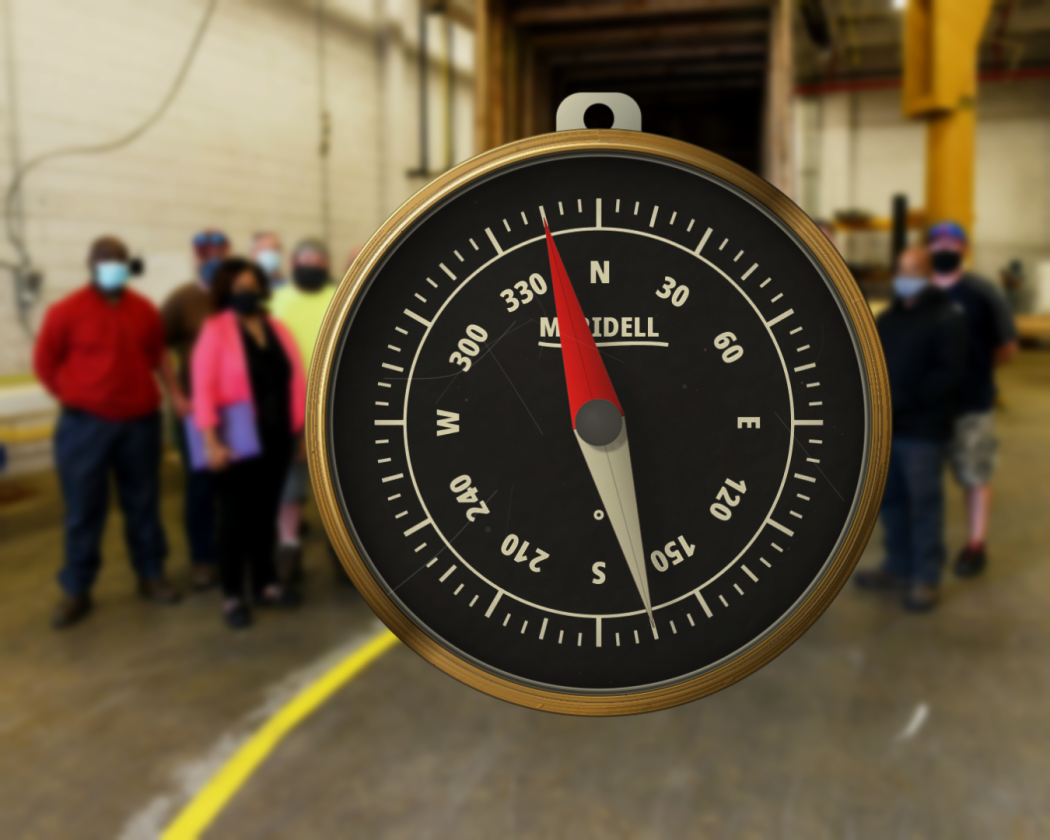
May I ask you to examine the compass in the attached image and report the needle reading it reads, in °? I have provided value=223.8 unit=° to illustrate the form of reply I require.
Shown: value=345 unit=°
